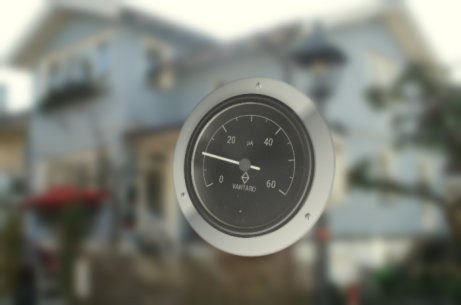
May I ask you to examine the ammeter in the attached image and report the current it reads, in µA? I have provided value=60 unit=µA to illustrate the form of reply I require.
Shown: value=10 unit=µA
